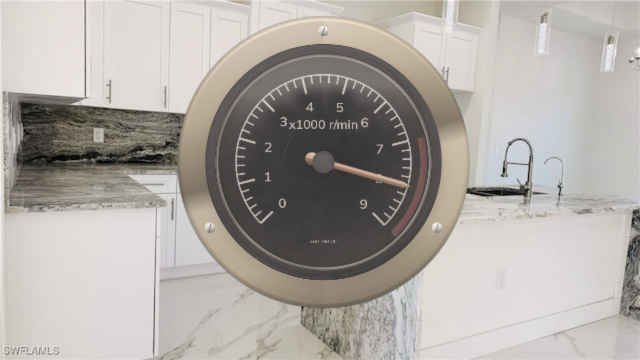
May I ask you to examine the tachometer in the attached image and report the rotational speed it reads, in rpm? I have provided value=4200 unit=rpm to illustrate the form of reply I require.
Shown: value=8000 unit=rpm
